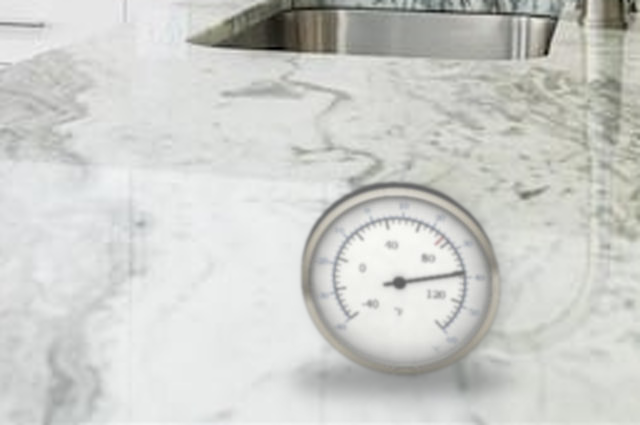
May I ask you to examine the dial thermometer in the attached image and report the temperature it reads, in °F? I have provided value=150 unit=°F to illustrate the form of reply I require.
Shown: value=100 unit=°F
